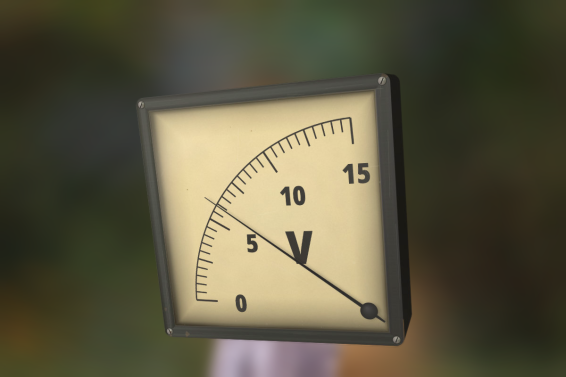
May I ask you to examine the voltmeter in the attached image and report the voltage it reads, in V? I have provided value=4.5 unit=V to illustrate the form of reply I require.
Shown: value=6 unit=V
